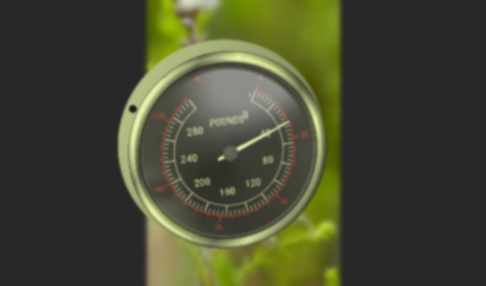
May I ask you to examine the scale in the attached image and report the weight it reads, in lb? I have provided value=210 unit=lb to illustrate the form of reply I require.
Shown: value=40 unit=lb
